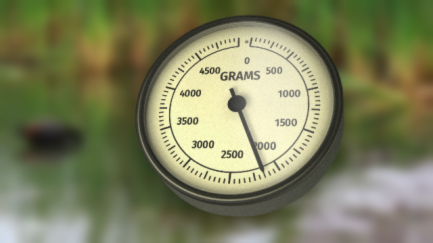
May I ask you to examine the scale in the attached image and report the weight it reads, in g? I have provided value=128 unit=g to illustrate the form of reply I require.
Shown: value=2150 unit=g
